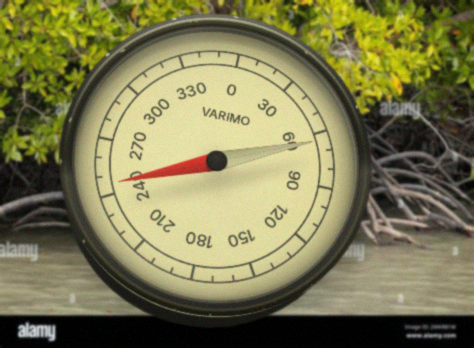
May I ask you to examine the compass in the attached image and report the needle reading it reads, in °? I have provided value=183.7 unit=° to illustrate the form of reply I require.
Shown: value=245 unit=°
